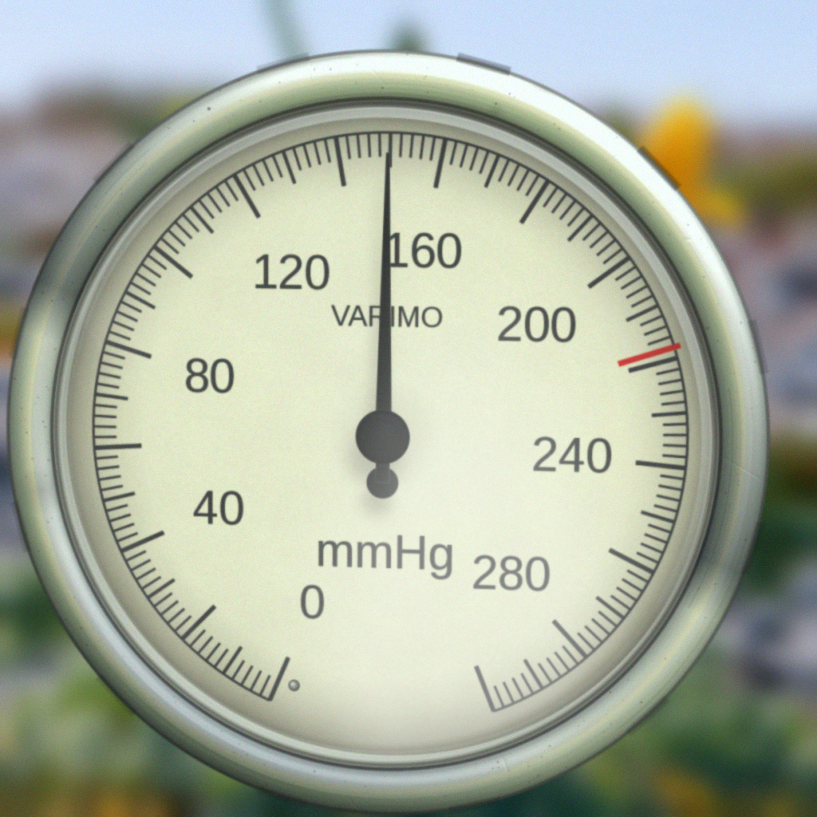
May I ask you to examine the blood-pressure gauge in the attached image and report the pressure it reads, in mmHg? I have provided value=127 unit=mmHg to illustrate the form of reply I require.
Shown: value=150 unit=mmHg
